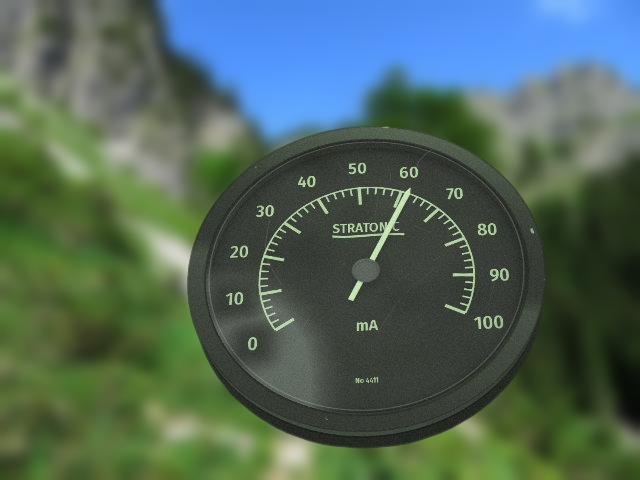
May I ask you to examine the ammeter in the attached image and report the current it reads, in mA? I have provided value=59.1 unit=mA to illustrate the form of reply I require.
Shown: value=62 unit=mA
